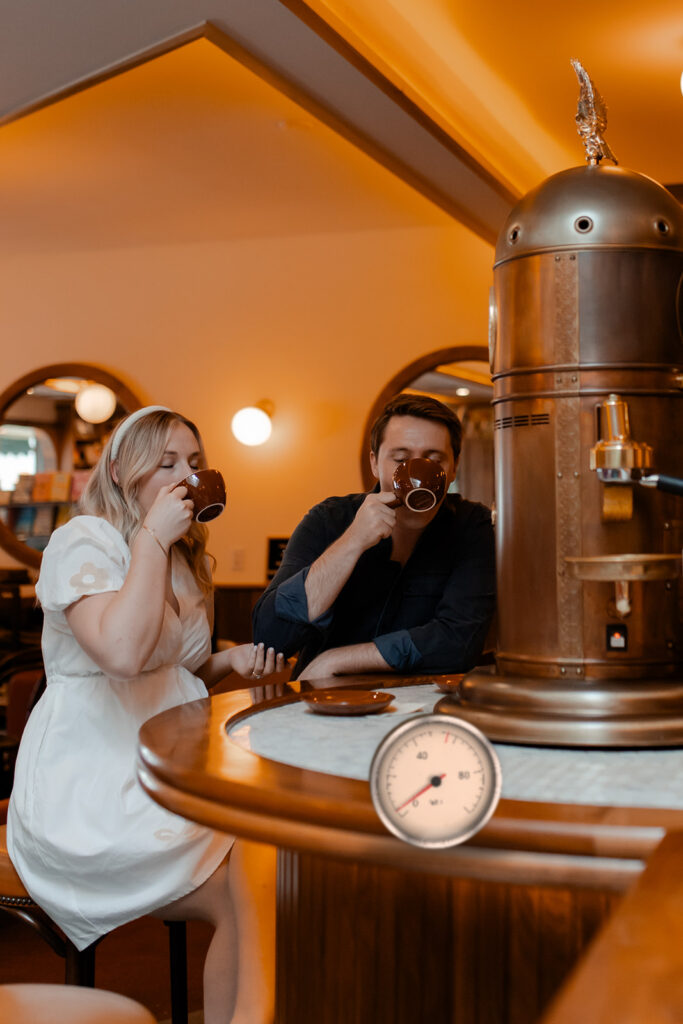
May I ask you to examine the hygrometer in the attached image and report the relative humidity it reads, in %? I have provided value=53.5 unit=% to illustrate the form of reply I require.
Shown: value=4 unit=%
